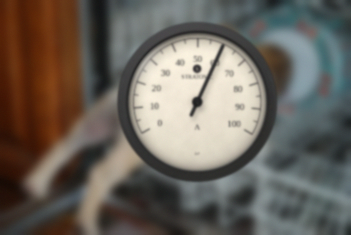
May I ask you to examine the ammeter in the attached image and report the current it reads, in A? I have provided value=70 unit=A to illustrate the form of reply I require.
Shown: value=60 unit=A
